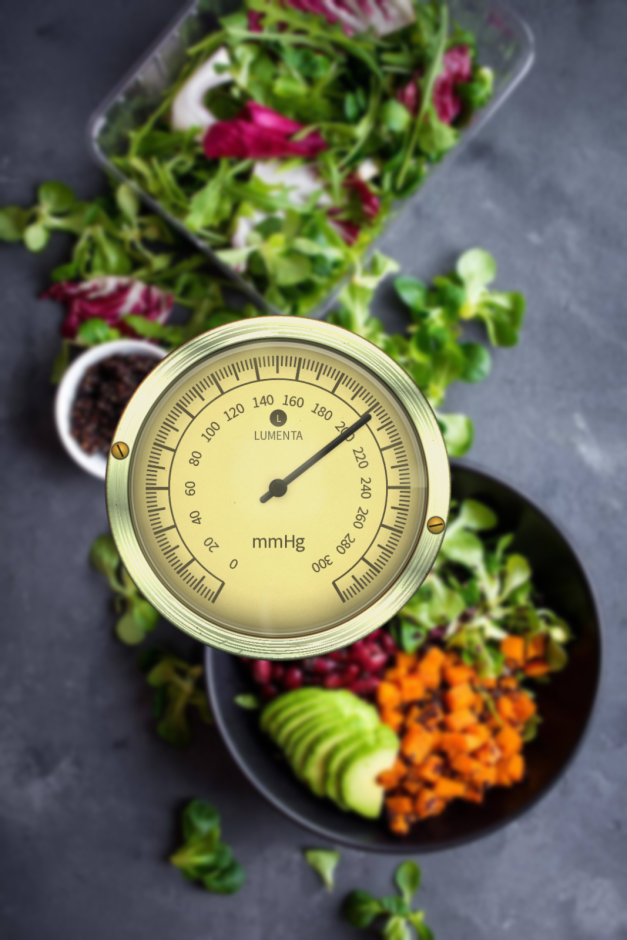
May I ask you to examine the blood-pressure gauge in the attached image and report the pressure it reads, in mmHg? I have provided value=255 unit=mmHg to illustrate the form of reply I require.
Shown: value=202 unit=mmHg
